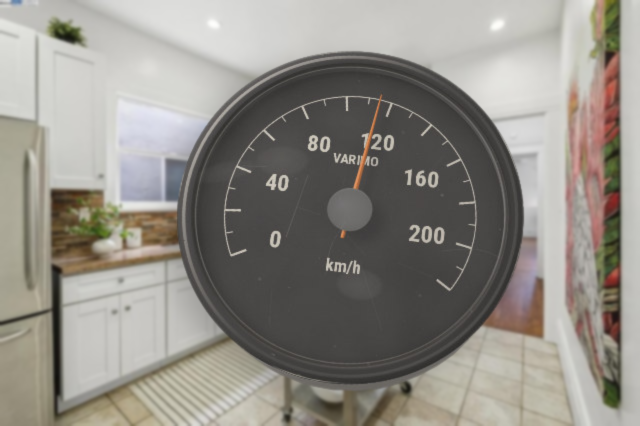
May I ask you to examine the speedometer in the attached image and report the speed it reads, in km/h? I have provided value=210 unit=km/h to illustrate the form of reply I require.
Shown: value=115 unit=km/h
